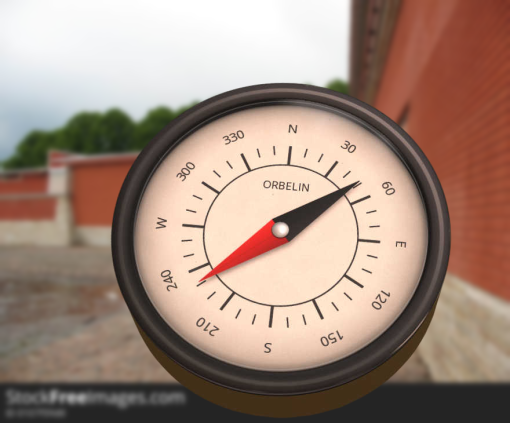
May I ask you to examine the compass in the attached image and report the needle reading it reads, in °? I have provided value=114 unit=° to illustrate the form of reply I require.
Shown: value=230 unit=°
